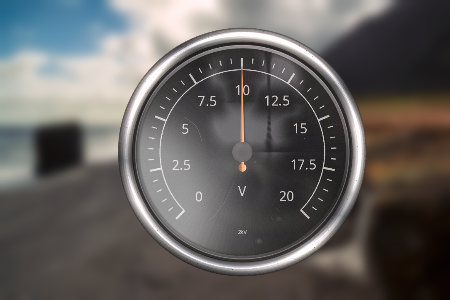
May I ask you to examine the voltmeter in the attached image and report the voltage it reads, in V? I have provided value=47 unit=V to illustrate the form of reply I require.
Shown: value=10 unit=V
